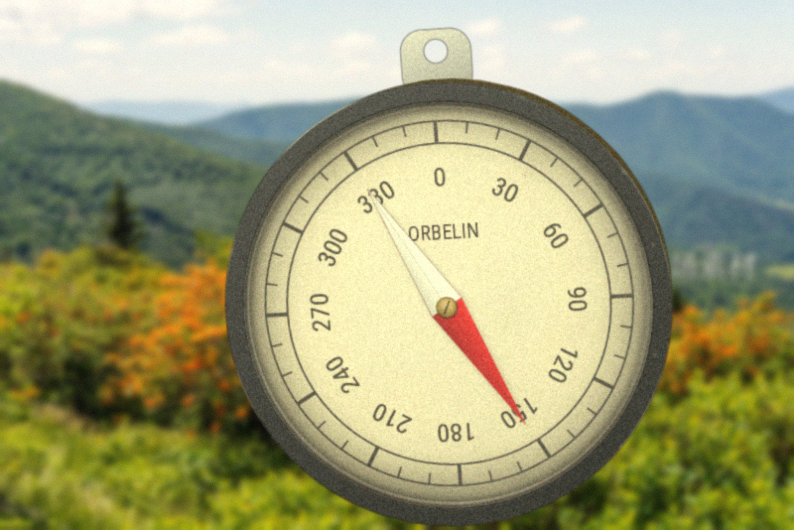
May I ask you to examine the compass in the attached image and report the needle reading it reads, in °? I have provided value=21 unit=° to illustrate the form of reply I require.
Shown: value=150 unit=°
